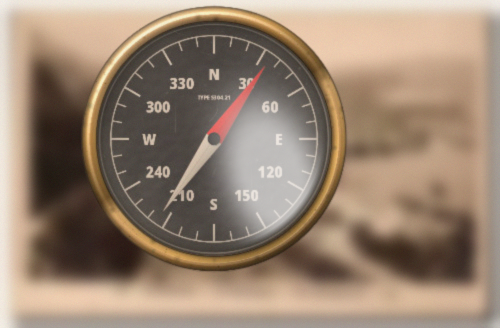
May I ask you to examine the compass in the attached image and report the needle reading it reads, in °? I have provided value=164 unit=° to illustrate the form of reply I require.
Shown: value=35 unit=°
